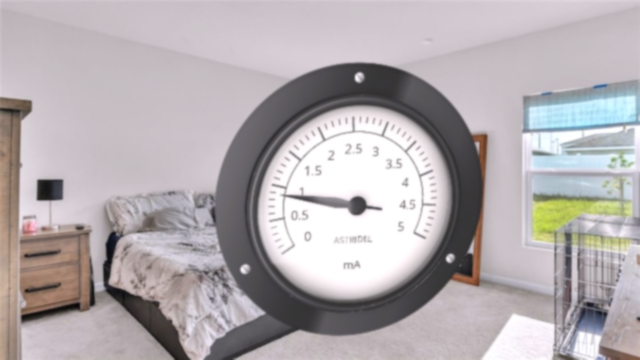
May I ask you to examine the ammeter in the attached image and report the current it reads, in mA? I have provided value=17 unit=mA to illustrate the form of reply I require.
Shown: value=0.9 unit=mA
